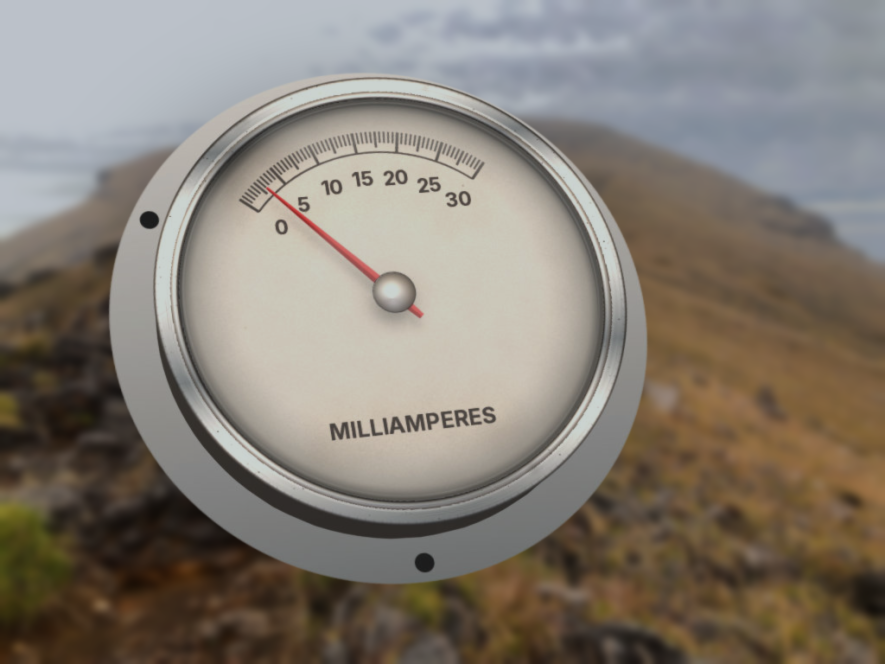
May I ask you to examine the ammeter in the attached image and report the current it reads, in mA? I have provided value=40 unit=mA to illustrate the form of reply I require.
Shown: value=2.5 unit=mA
